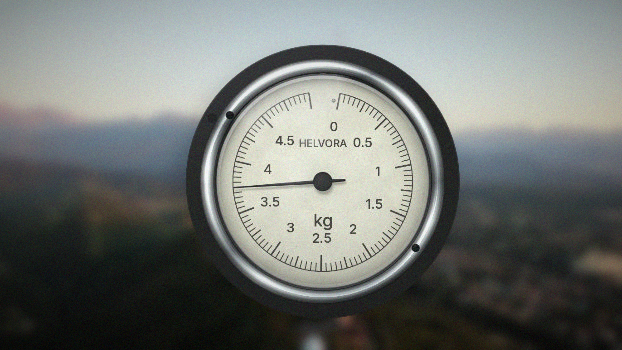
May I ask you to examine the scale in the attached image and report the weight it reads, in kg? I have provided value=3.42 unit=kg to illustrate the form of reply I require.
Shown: value=3.75 unit=kg
